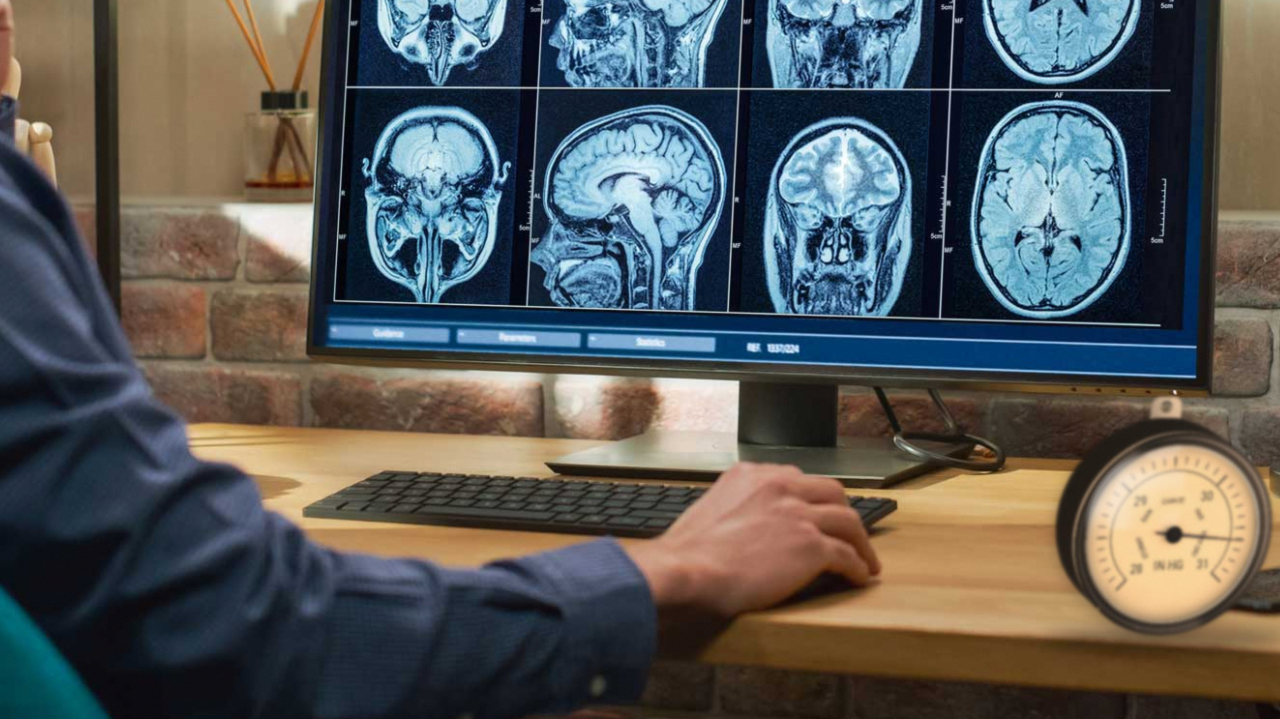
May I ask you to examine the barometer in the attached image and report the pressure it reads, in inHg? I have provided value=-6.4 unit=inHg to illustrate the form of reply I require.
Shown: value=30.6 unit=inHg
